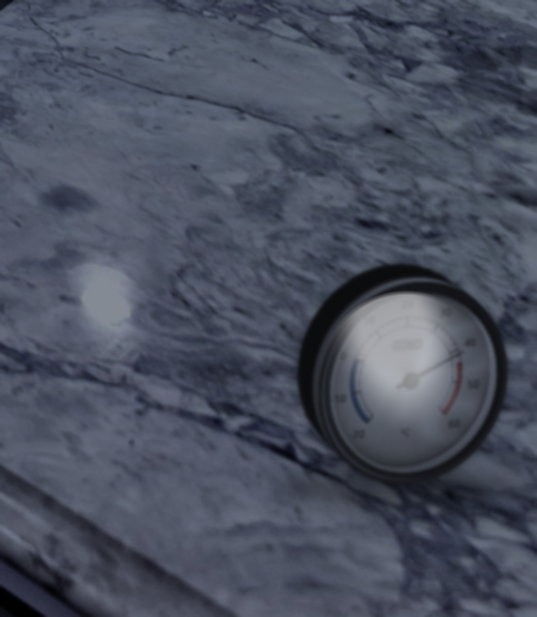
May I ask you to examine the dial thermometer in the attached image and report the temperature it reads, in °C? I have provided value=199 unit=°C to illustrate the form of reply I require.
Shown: value=40 unit=°C
